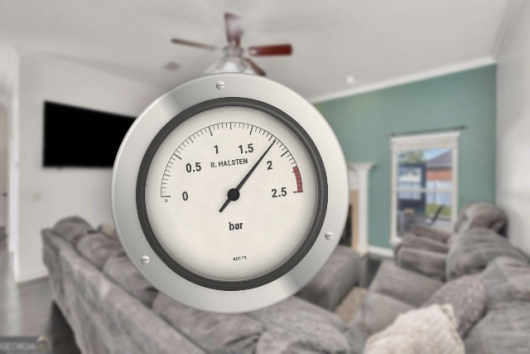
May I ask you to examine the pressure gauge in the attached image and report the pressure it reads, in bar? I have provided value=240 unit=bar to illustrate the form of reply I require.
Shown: value=1.8 unit=bar
